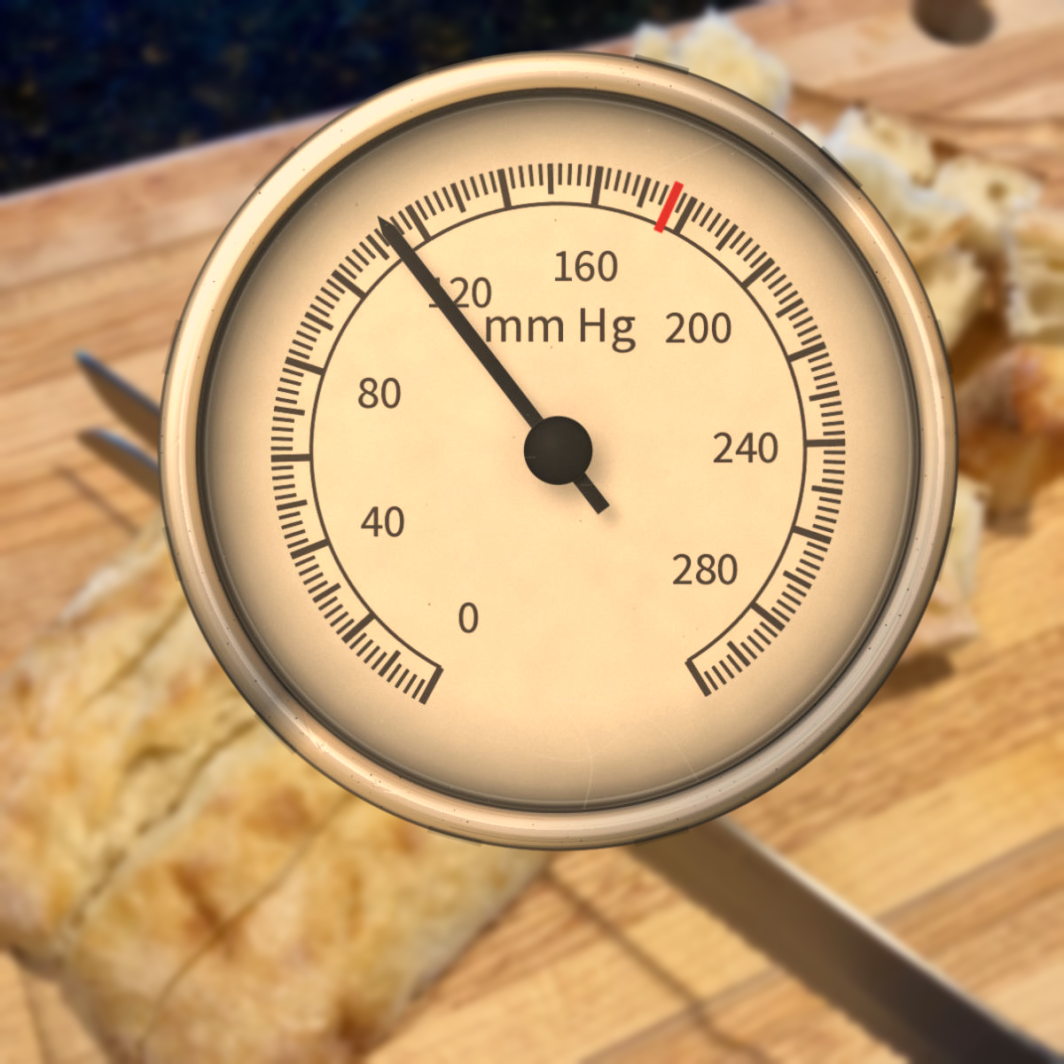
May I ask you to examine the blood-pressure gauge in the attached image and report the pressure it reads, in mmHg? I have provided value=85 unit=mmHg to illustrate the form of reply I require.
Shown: value=114 unit=mmHg
